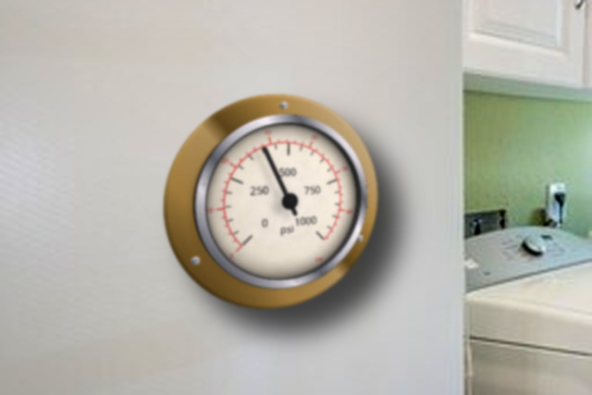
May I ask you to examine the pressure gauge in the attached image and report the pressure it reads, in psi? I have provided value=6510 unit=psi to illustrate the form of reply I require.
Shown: value=400 unit=psi
